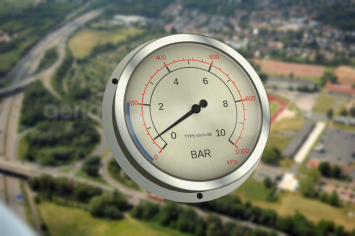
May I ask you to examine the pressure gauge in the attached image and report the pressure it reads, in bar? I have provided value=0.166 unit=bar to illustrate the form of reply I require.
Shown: value=0.5 unit=bar
